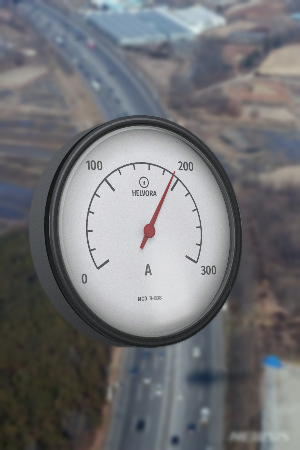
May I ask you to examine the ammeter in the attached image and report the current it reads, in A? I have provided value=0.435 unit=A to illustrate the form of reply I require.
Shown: value=190 unit=A
